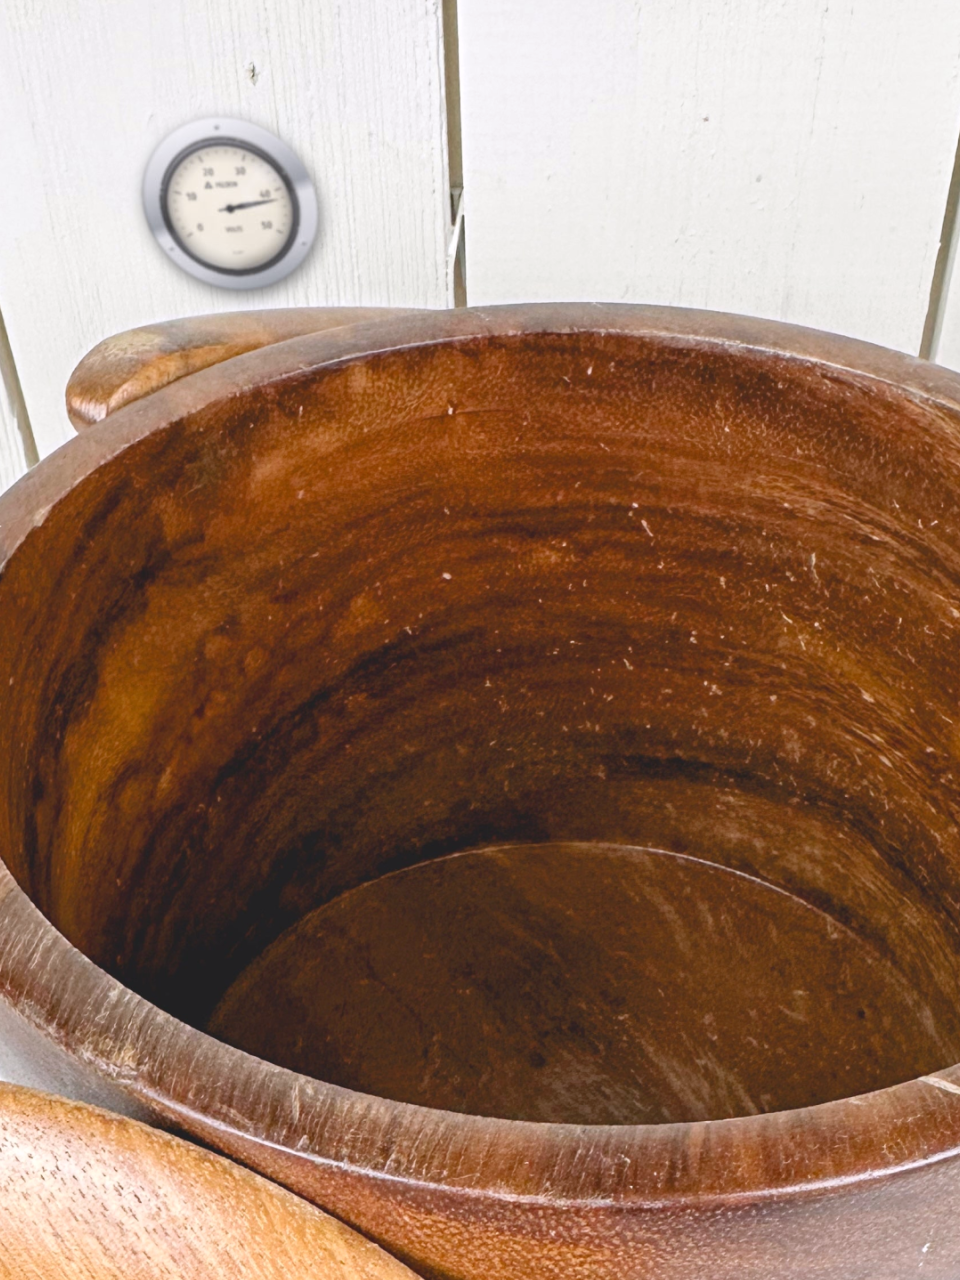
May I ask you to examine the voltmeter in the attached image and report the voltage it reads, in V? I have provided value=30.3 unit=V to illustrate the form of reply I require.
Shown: value=42 unit=V
